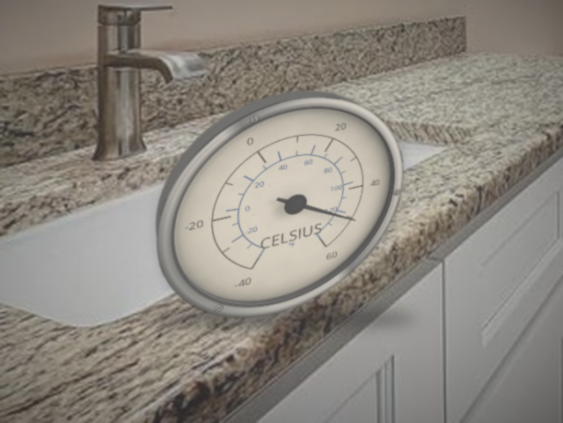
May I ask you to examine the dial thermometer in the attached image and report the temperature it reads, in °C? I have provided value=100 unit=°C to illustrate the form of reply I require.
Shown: value=50 unit=°C
